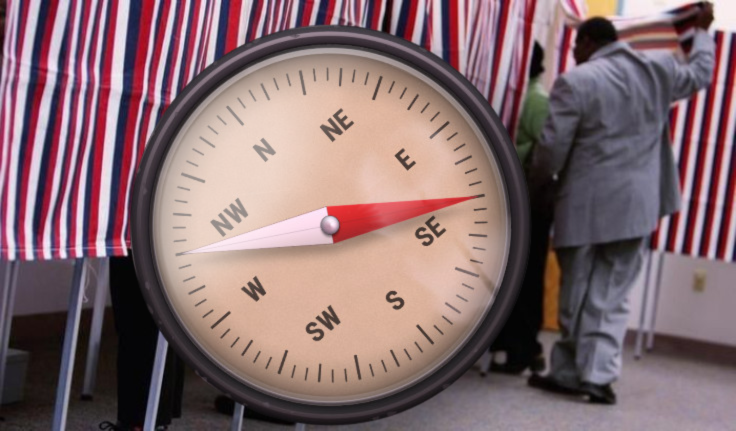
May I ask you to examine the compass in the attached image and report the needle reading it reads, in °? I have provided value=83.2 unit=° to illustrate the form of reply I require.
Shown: value=120 unit=°
